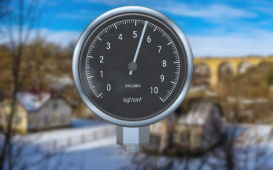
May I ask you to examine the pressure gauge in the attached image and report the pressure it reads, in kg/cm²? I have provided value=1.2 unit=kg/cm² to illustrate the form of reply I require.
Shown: value=5.5 unit=kg/cm²
